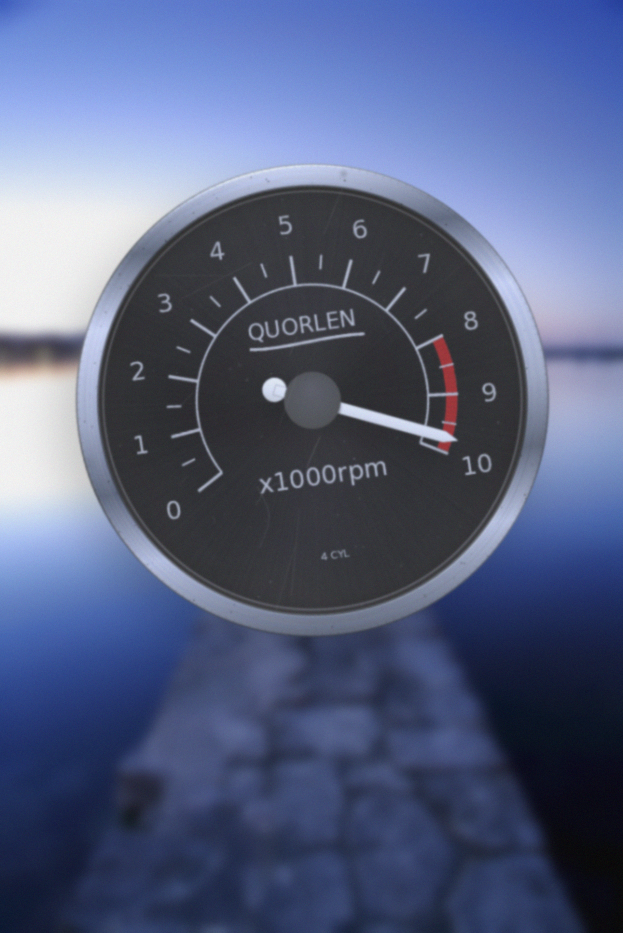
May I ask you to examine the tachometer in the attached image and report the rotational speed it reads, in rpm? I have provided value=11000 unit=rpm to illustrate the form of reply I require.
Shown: value=9750 unit=rpm
